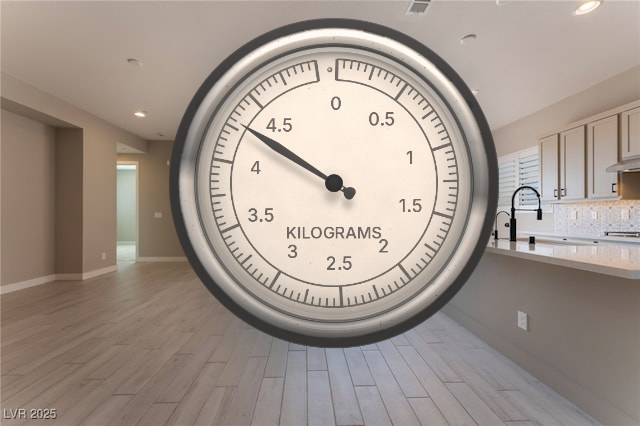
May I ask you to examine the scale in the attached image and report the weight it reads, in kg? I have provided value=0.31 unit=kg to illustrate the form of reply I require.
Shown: value=4.3 unit=kg
